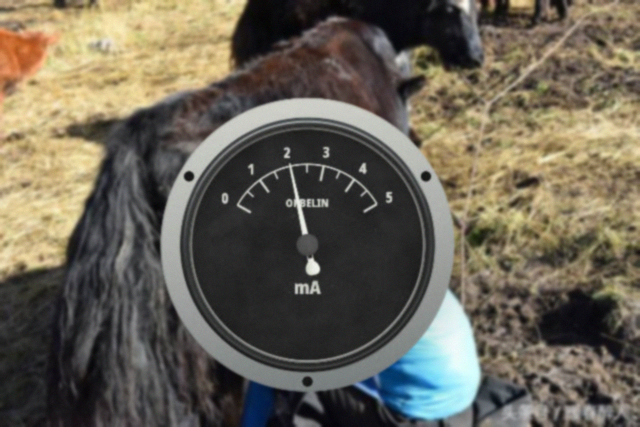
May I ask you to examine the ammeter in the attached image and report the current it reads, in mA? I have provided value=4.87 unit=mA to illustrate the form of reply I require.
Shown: value=2 unit=mA
